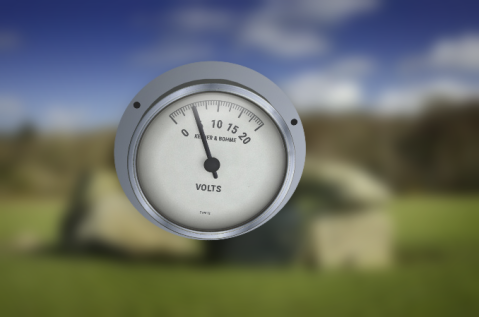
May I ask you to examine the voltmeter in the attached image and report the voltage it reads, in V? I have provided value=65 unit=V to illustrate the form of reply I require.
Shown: value=5 unit=V
